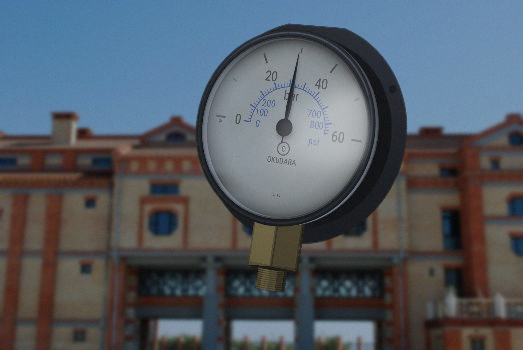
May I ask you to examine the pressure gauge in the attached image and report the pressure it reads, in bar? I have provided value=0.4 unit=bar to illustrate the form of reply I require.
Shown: value=30 unit=bar
